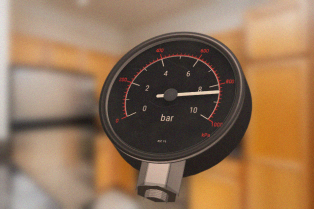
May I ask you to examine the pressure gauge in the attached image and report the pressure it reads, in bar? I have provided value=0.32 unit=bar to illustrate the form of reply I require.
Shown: value=8.5 unit=bar
